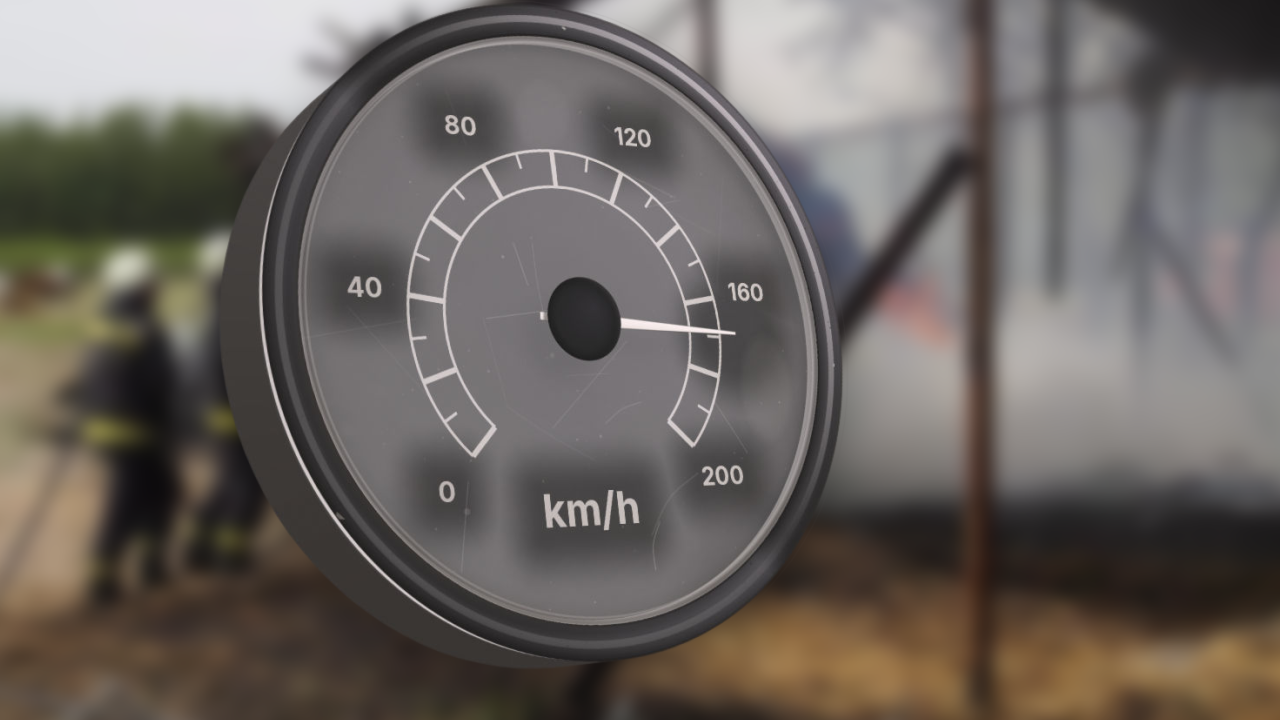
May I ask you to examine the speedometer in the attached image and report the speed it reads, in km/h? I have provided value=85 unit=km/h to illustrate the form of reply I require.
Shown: value=170 unit=km/h
